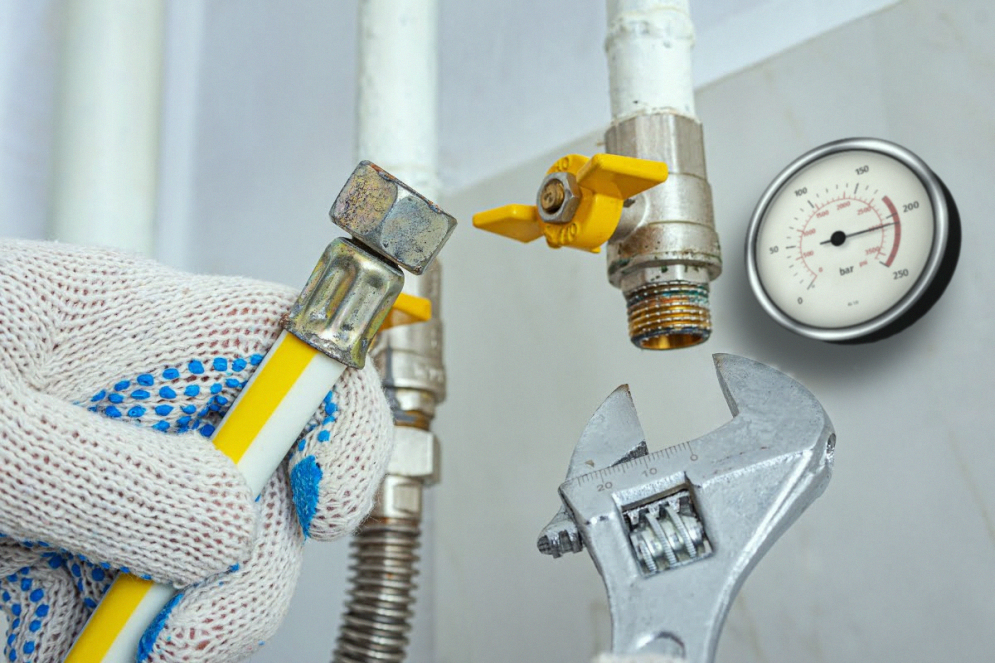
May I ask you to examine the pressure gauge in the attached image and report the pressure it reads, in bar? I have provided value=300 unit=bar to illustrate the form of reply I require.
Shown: value=210 unit=bar
